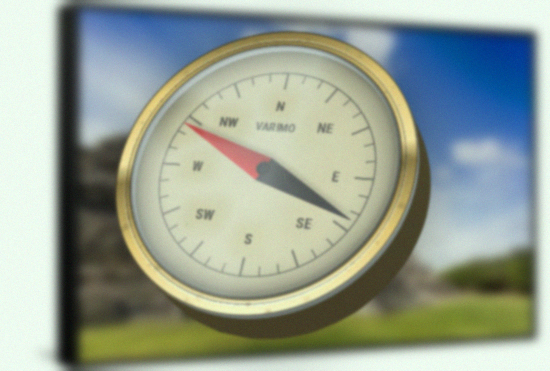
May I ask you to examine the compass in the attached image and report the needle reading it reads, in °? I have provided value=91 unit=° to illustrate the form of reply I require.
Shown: value=295 unit=°
